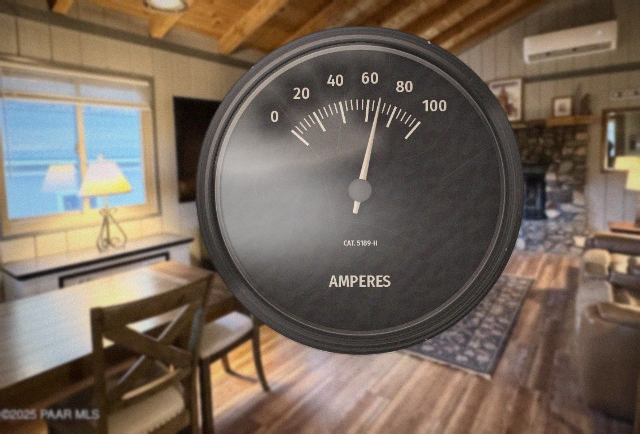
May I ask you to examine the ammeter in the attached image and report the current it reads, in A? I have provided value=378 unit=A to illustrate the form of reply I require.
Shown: value=68 unit=A
